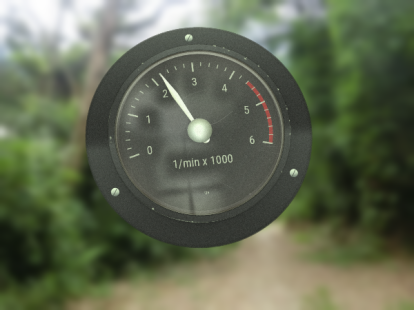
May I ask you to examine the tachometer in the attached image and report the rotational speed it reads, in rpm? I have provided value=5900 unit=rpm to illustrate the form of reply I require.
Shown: value=2200 unit=rpm
